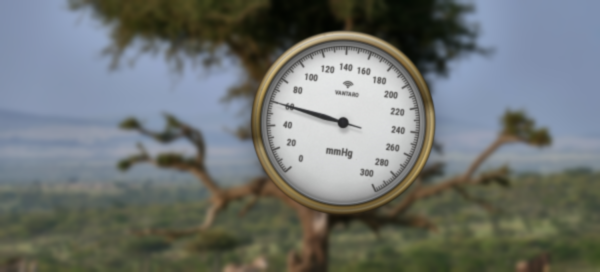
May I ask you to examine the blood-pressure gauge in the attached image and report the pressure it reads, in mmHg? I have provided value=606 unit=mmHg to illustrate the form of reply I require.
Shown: value=60 unit=mmHg
